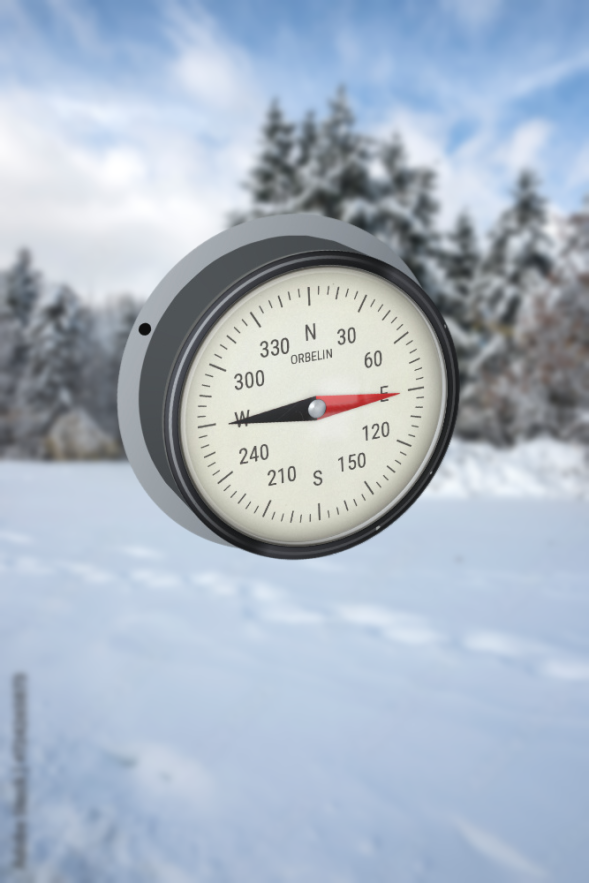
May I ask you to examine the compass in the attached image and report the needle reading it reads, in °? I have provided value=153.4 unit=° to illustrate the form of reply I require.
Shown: value=90 unit=°
